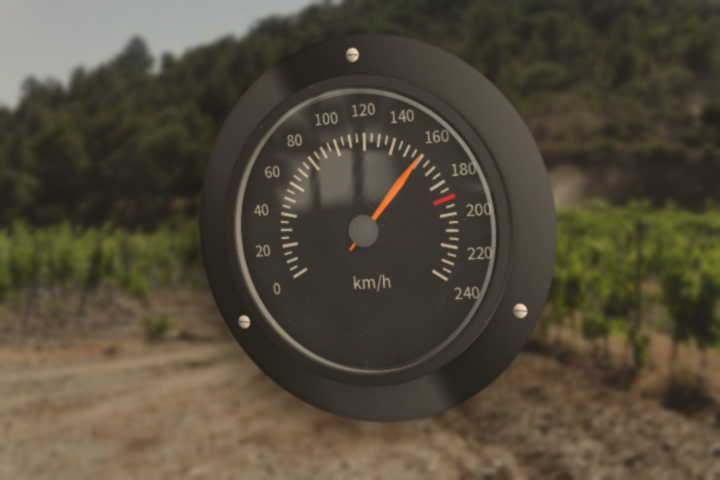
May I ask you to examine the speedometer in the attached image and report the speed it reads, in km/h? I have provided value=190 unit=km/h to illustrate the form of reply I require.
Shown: value=160 unit=km/h
